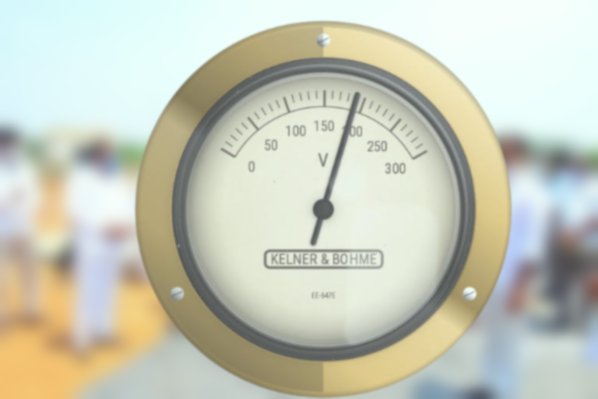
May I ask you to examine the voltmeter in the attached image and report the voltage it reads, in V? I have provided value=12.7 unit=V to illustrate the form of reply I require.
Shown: value=190 unit=V
